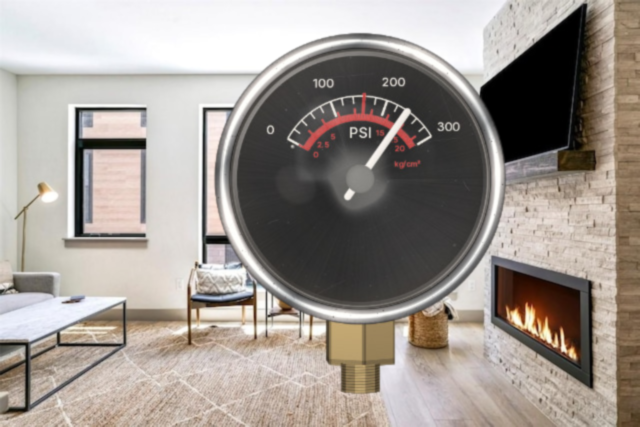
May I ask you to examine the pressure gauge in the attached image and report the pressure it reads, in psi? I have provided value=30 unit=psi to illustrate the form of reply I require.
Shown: value=240 unit=psi
